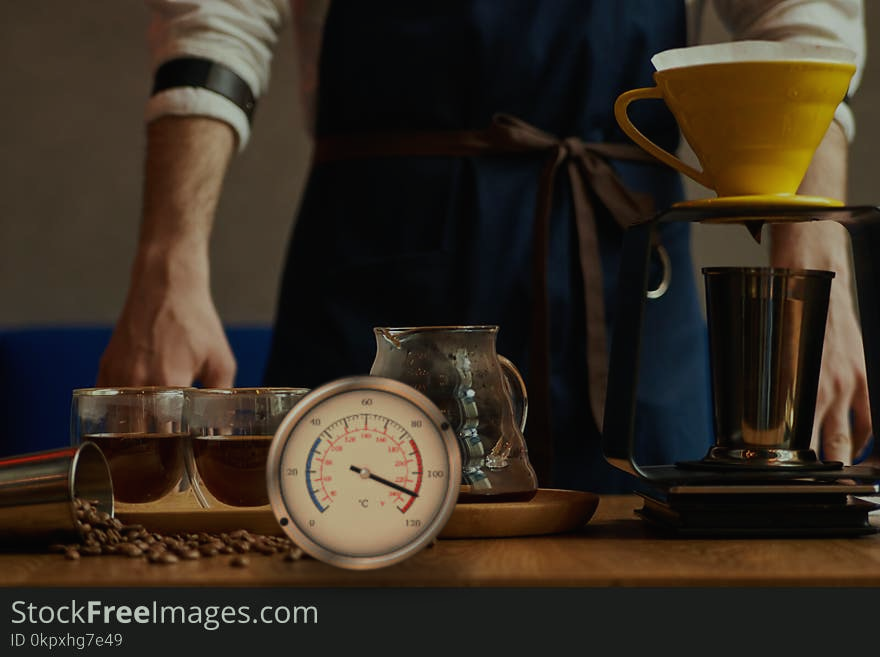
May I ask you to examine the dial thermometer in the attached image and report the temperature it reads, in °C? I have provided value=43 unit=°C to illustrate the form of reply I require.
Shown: value=110 unit=°C
